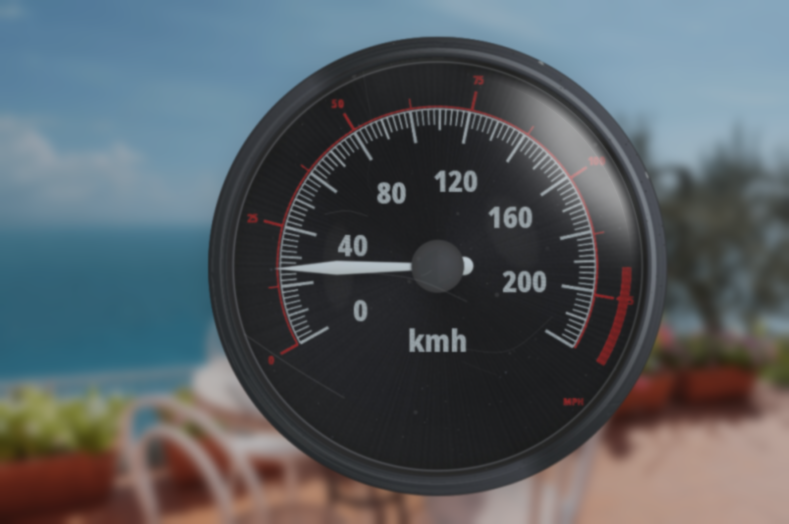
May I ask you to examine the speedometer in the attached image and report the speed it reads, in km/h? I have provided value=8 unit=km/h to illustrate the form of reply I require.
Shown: value=26 unit=km/h
